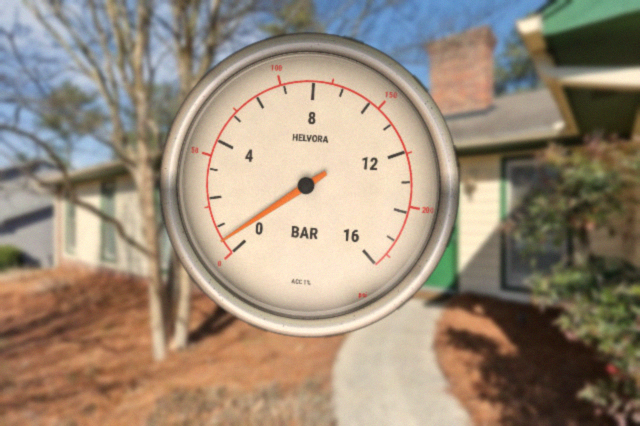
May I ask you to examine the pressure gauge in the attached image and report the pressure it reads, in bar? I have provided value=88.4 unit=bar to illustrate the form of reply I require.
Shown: value=0.5 unit=bar
